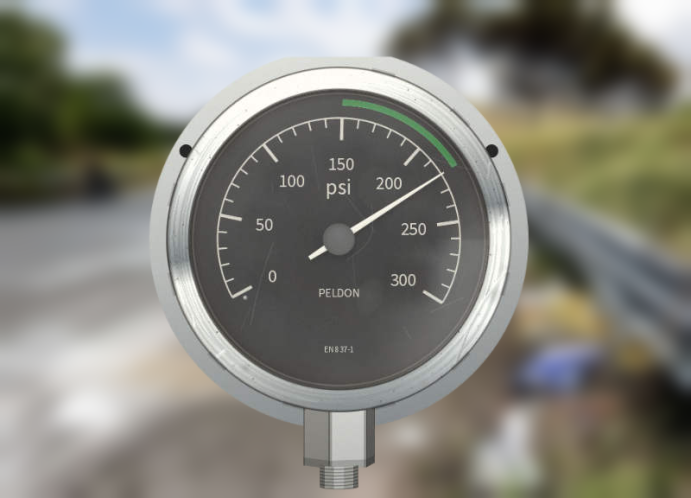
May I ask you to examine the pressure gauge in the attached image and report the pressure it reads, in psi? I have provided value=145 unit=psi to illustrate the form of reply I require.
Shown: value=220 unit=psi
